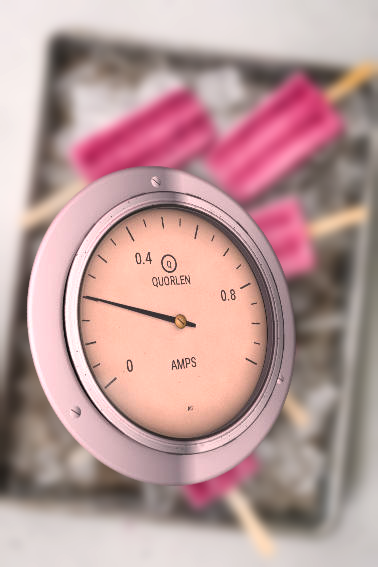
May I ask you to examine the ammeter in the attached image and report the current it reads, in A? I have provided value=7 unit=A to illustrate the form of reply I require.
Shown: value=0.2 unit=A
